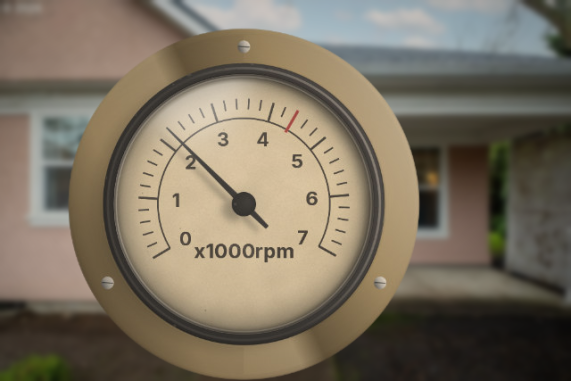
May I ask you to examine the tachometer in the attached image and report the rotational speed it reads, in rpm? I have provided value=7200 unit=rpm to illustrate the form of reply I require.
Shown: value=2200 unit=rpm
